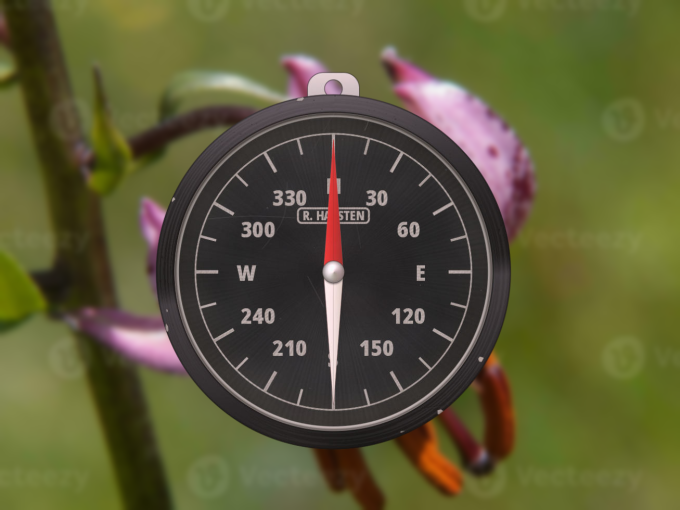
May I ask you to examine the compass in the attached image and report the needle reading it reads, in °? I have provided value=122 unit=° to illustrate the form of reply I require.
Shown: value=0 unit=°
